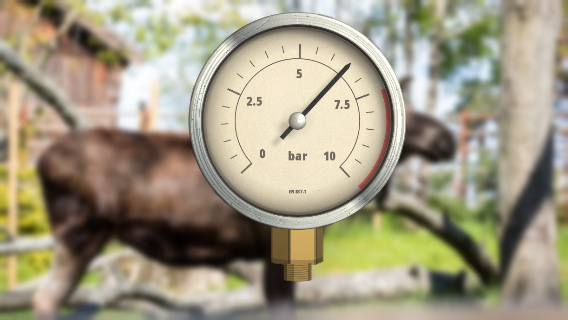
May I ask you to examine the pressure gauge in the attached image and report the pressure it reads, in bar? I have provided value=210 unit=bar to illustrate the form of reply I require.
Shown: value=6.5 unit=bar
